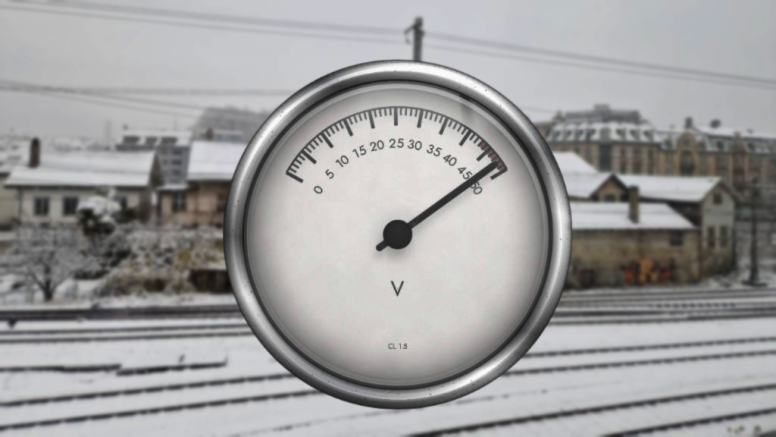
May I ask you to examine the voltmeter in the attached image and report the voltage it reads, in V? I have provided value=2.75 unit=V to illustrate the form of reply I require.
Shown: value=48 unit=V
